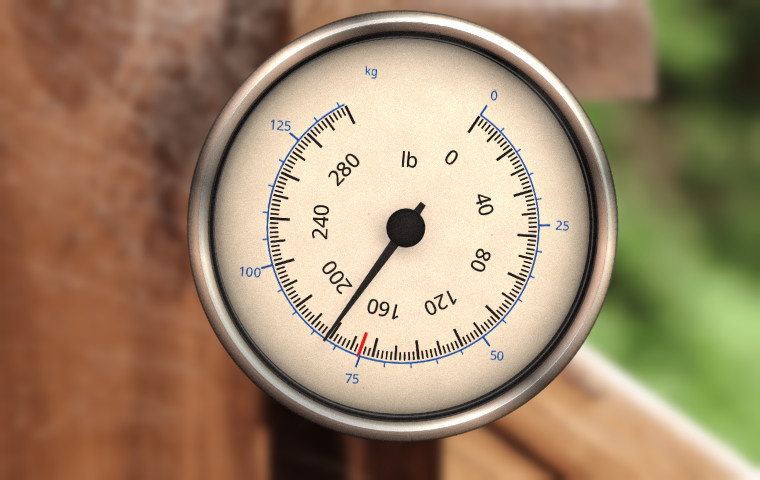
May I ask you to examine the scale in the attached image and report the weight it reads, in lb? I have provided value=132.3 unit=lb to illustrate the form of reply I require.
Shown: value=182 unit=lb
